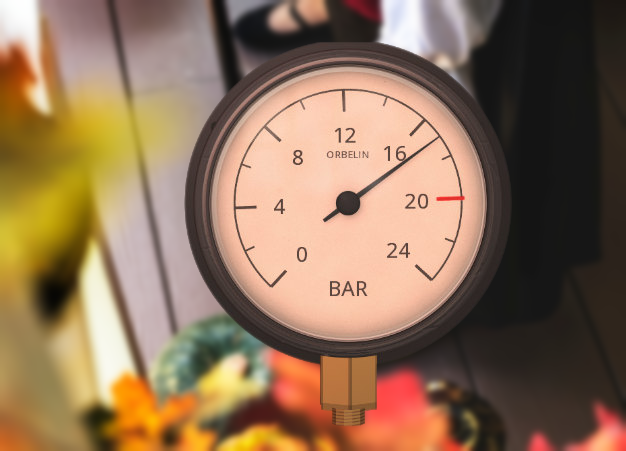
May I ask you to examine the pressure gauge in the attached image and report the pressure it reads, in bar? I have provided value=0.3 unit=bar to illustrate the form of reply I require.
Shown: value=17 unit=bar
